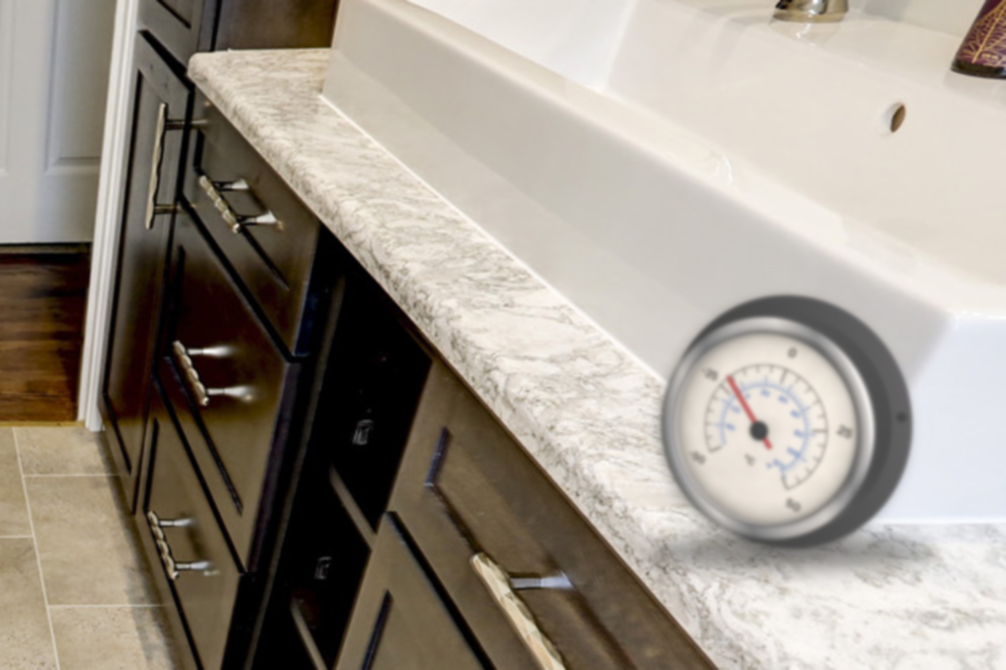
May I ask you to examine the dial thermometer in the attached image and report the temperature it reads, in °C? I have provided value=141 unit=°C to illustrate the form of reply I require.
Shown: value=-20 unit=°C
